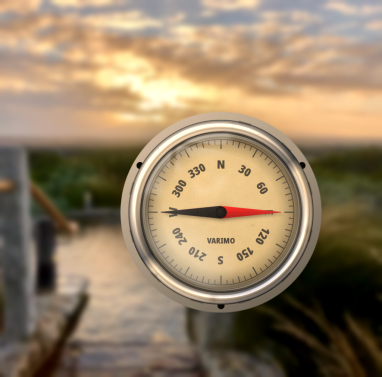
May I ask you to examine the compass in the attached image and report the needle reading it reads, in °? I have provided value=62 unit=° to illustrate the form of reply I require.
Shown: value=90 unit=°
